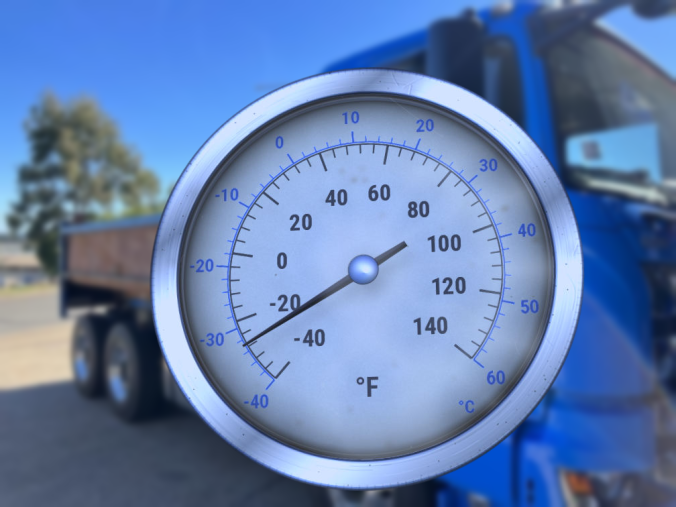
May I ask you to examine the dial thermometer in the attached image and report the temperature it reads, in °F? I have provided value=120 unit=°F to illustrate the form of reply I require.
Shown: value=-28 unit=°F
